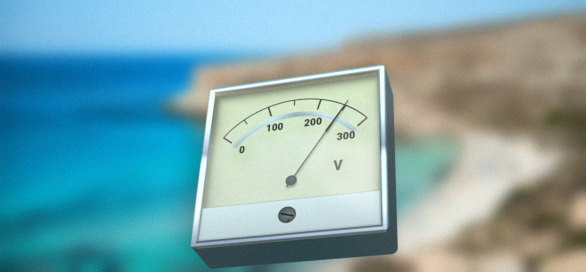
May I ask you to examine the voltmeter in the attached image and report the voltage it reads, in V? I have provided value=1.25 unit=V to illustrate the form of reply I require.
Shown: value=250 unit=V
